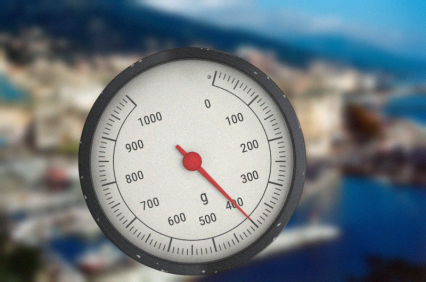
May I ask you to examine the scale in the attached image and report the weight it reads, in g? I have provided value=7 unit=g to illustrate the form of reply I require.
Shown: value=400 unit=g
